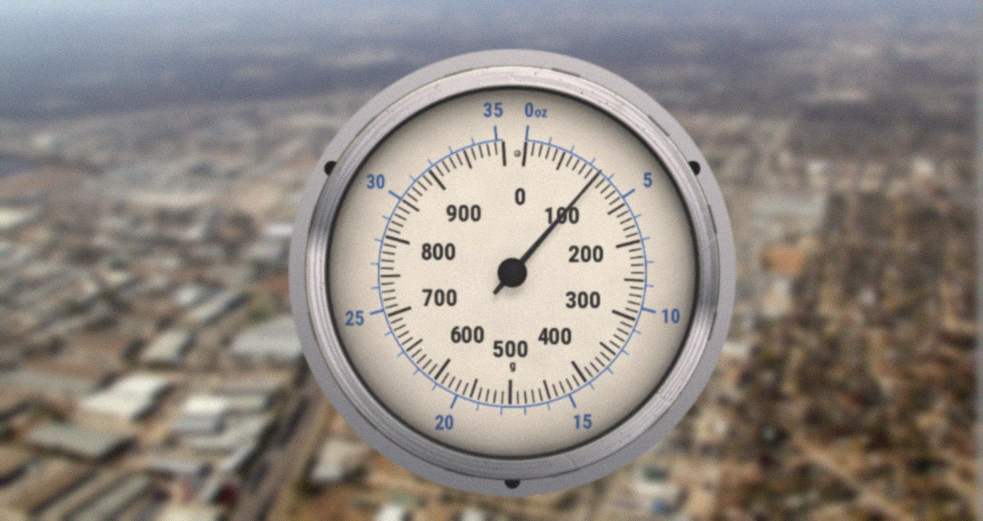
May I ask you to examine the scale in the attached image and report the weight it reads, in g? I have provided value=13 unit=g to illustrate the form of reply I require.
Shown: value=100 unit=g
